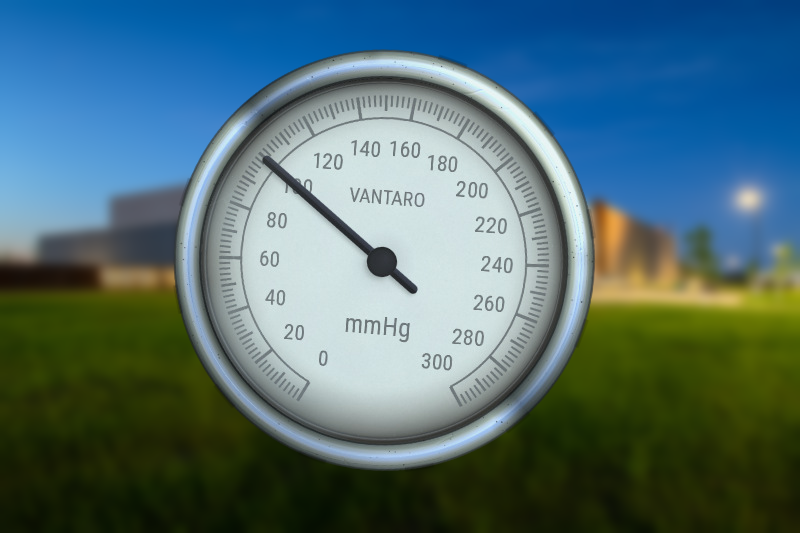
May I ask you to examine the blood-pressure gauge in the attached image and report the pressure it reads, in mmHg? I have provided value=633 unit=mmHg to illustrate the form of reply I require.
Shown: value=100 unit=mmHg
